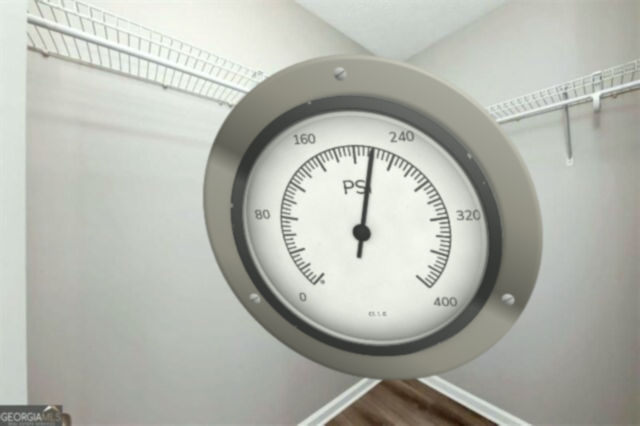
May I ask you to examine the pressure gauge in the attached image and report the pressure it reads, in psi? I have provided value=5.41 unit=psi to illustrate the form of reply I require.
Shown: value=220 unit=psi
